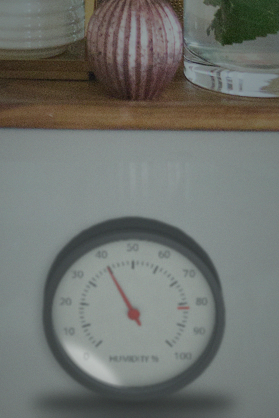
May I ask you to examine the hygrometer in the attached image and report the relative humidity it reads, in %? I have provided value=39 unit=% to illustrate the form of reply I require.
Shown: value=40 unit=%
